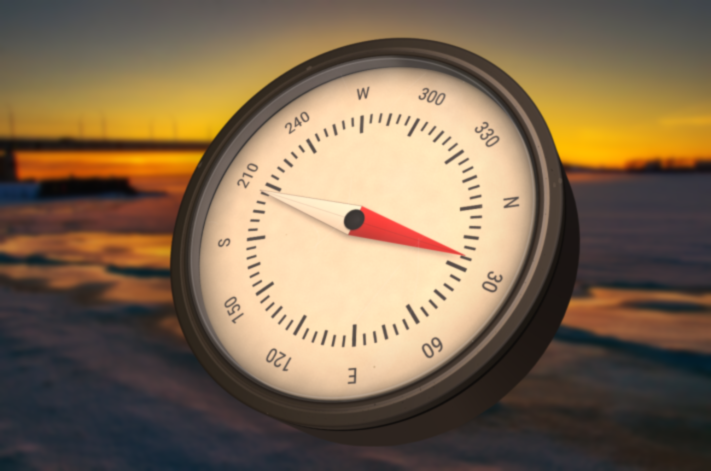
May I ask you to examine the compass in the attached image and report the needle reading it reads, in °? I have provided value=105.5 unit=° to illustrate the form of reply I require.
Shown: value=25 unit=°
